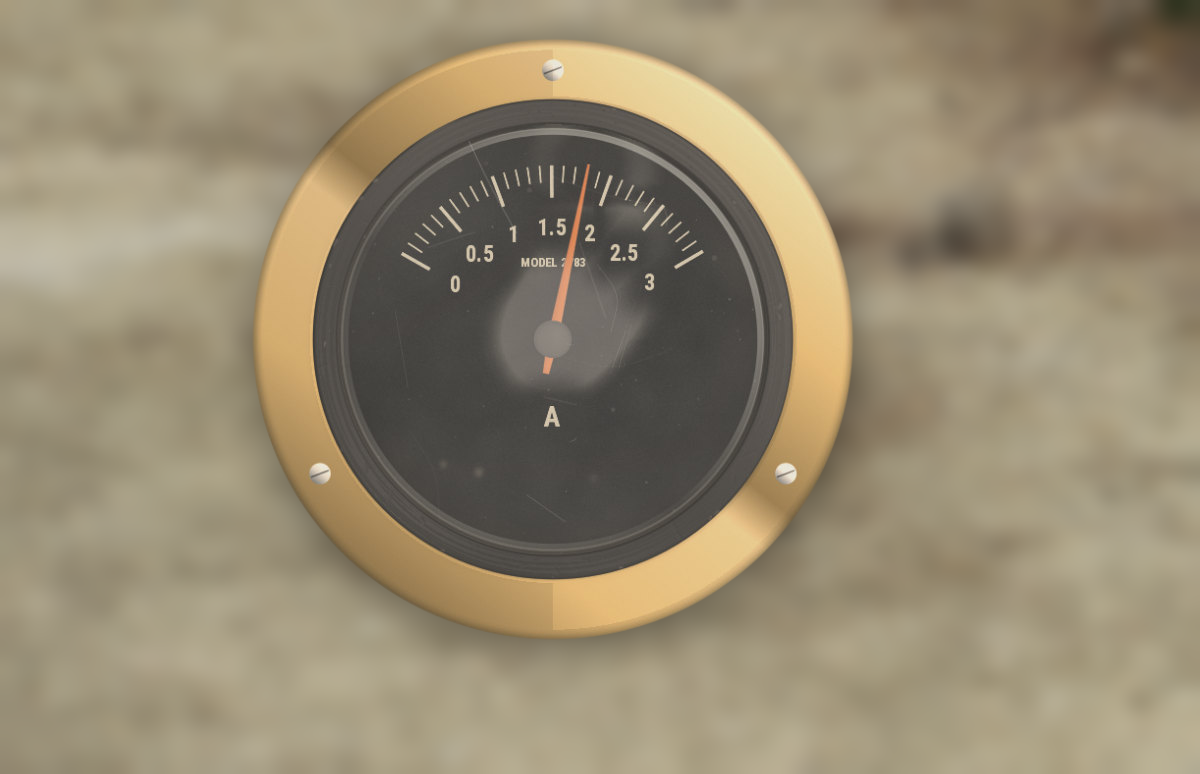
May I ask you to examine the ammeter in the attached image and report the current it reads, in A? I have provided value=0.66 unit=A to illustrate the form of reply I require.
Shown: value=1.8 unit=A
